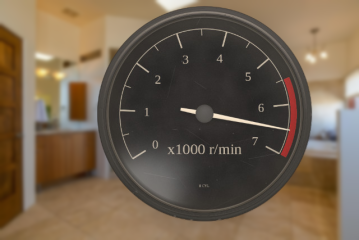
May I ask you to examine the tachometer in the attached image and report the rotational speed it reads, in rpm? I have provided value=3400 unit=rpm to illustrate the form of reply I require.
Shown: value=6500 unit=rpm
